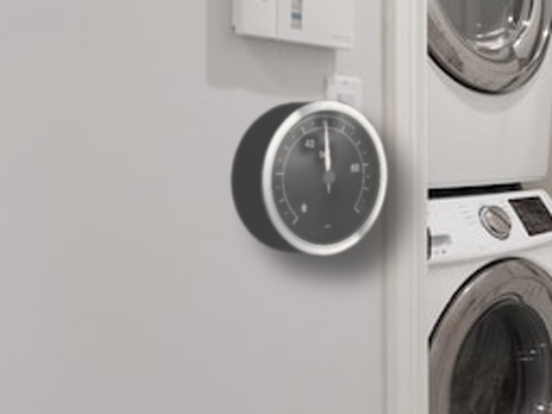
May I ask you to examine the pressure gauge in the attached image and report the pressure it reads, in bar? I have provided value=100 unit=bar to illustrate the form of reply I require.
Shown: value=50 unit=bar
